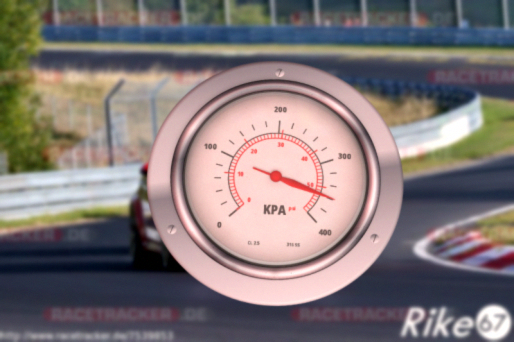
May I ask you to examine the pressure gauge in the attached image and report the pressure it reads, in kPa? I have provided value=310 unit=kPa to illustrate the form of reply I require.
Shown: value=360 unit=kPa
